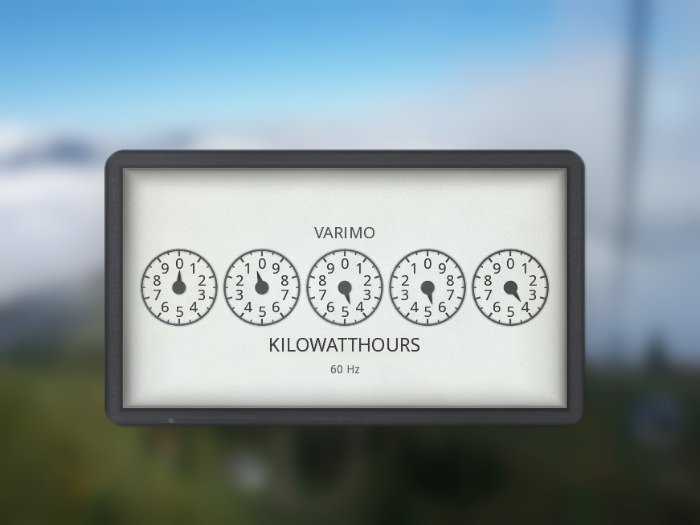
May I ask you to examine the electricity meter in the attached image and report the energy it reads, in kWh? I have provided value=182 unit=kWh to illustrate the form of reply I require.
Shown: value=454 unit=kWh
